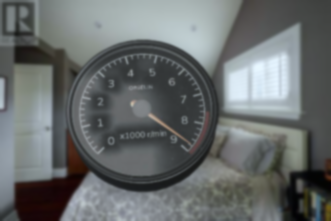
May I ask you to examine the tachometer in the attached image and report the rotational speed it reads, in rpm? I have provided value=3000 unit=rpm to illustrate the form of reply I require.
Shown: value=8800 unit=rpm
